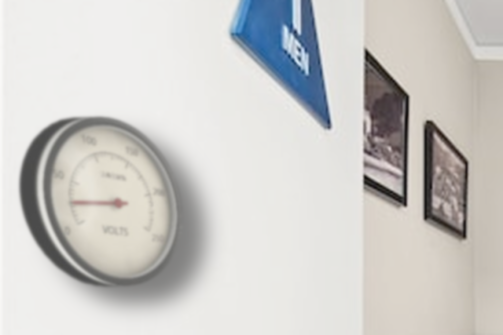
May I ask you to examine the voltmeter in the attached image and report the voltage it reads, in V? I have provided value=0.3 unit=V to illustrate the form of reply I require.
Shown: value=25 unit=V
